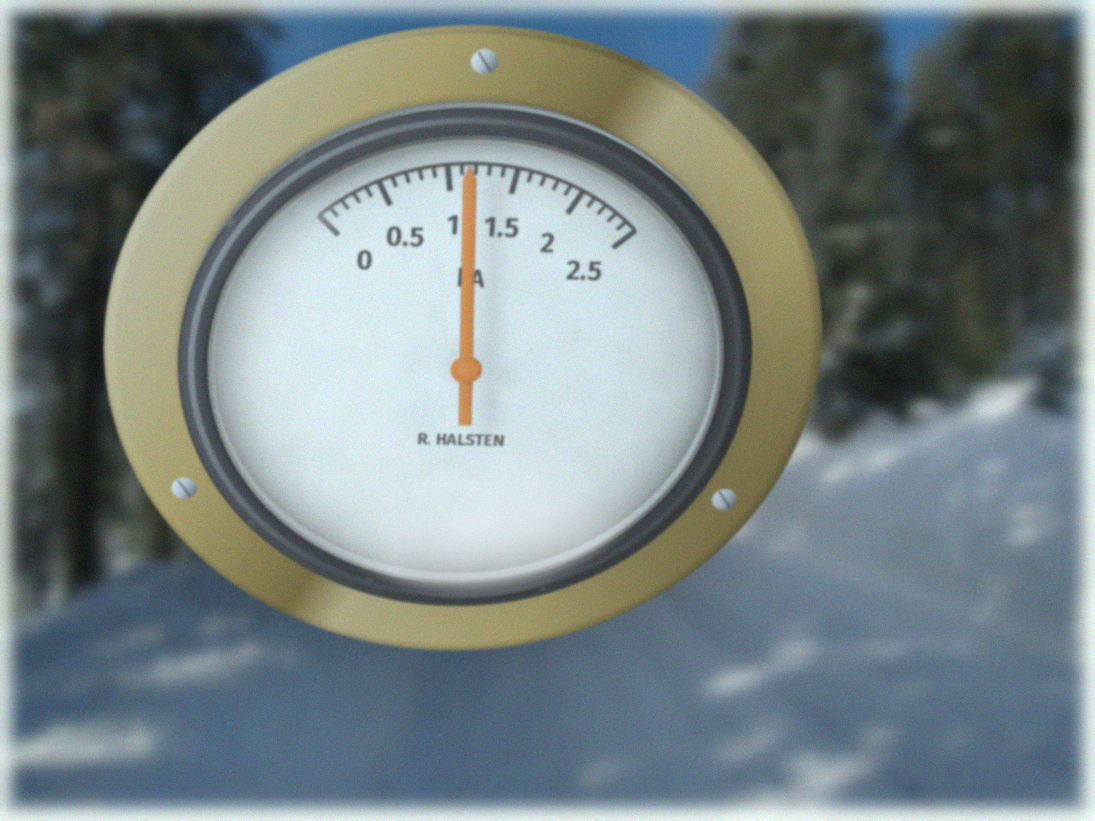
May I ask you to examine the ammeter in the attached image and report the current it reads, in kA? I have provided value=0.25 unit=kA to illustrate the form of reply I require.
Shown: value=1.15 unit=kA
